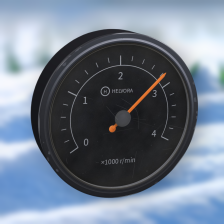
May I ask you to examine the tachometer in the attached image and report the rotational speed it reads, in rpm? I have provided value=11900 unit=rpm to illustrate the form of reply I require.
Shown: value=2800 unit=rpm
